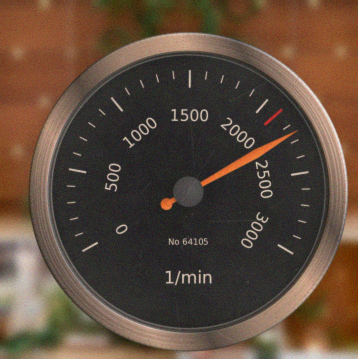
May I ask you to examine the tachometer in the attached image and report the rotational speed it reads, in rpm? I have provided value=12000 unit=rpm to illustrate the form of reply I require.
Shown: value=2250 unit=rpm
